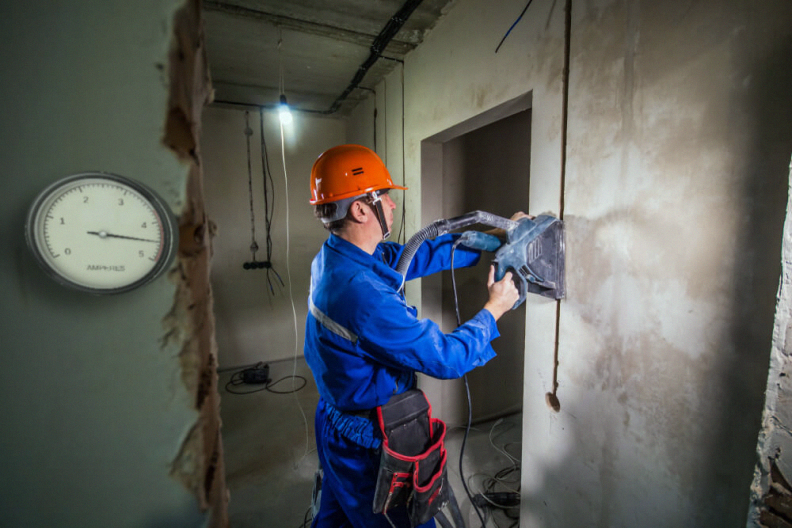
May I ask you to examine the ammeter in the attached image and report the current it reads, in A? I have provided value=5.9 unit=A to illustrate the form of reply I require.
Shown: value=4.5 unit=A
